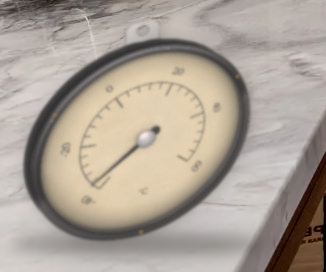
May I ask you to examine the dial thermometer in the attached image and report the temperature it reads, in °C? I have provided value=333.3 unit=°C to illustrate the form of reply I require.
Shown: value=-36 unit=°C
